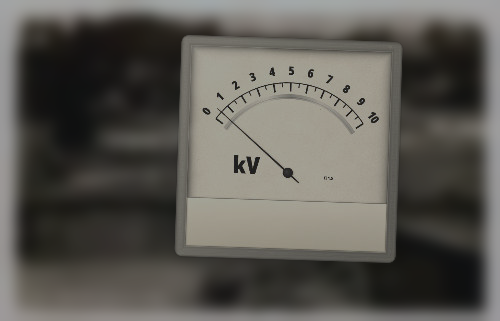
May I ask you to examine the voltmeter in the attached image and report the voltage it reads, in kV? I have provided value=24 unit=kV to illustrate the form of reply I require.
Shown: value=0.5 unit=kV
